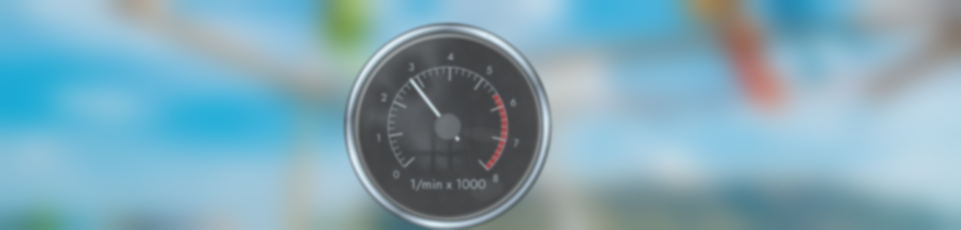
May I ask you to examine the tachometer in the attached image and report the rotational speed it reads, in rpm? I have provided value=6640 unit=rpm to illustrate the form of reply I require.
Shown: value=2800 unit=rpm
